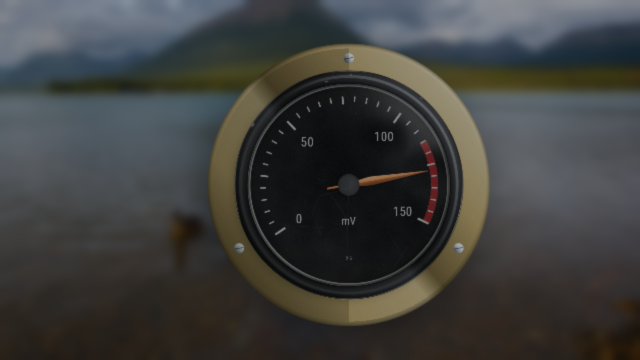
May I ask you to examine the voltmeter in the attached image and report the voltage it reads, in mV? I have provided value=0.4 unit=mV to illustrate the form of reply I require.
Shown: value=127.5 unit=mV
